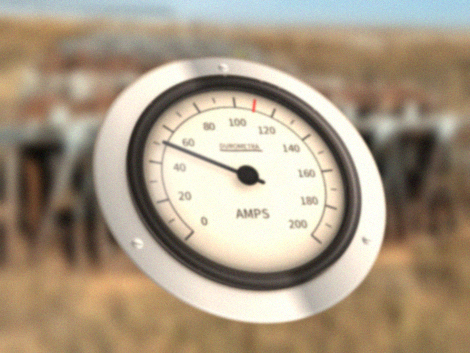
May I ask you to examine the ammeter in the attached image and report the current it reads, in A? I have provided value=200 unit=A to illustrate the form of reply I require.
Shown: value=50 unit=A
